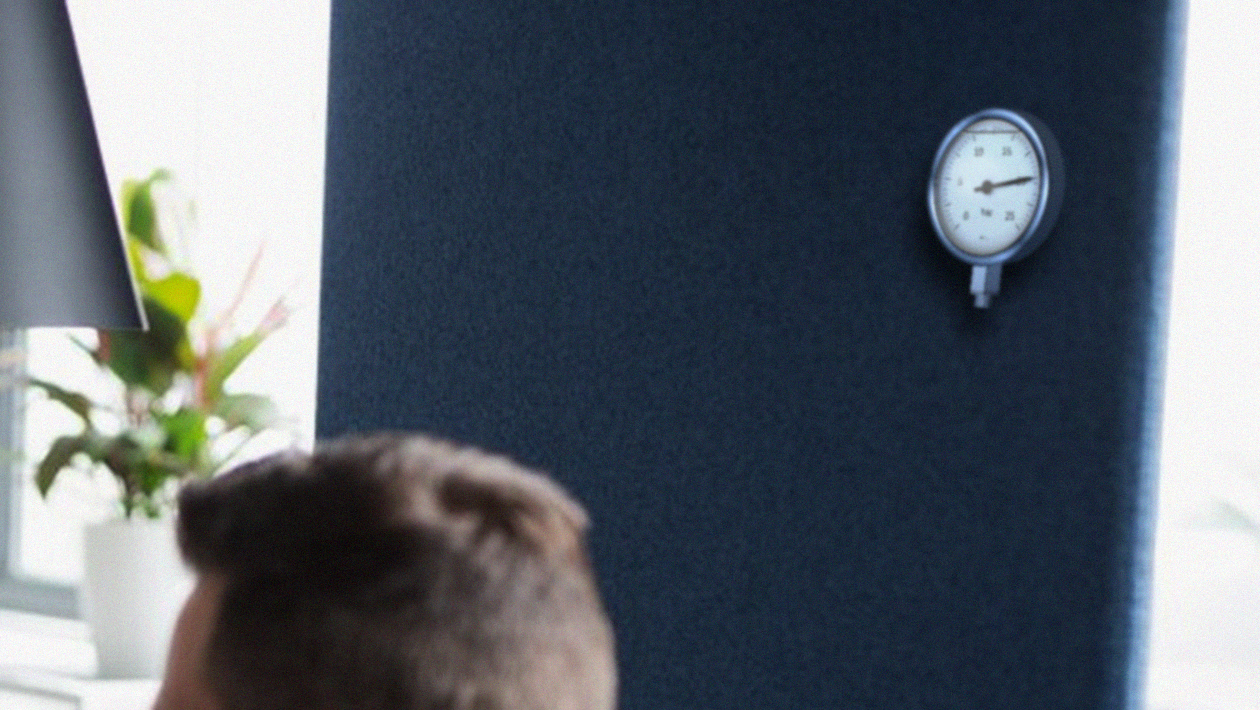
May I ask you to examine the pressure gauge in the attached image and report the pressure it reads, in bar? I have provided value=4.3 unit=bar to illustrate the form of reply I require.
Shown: value=20 unit=bar
